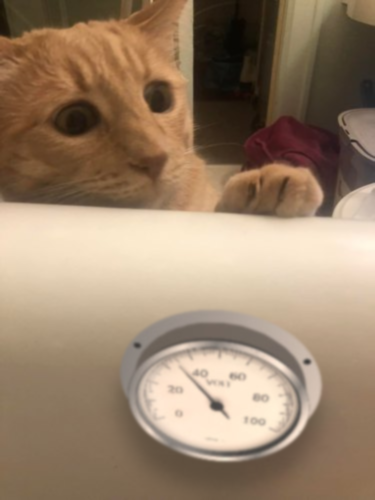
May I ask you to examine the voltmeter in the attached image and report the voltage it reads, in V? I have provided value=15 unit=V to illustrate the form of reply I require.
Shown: value=35 unit=V
